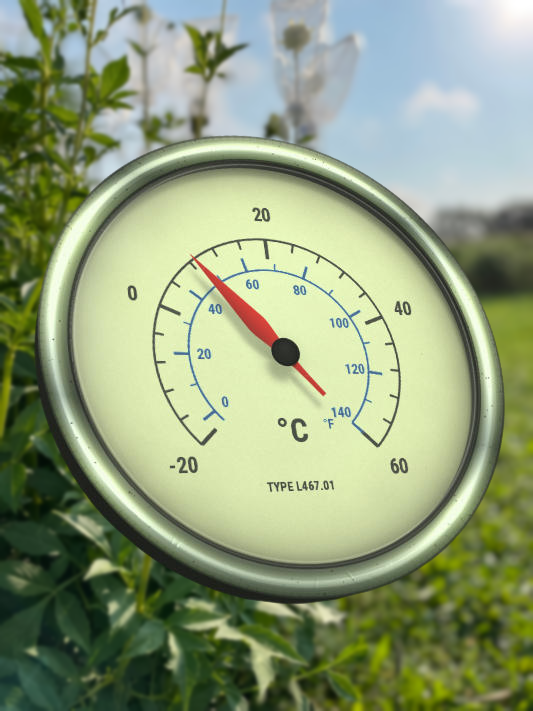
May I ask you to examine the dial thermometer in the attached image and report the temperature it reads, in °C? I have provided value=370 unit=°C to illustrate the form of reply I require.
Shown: value=8 unit=°C
